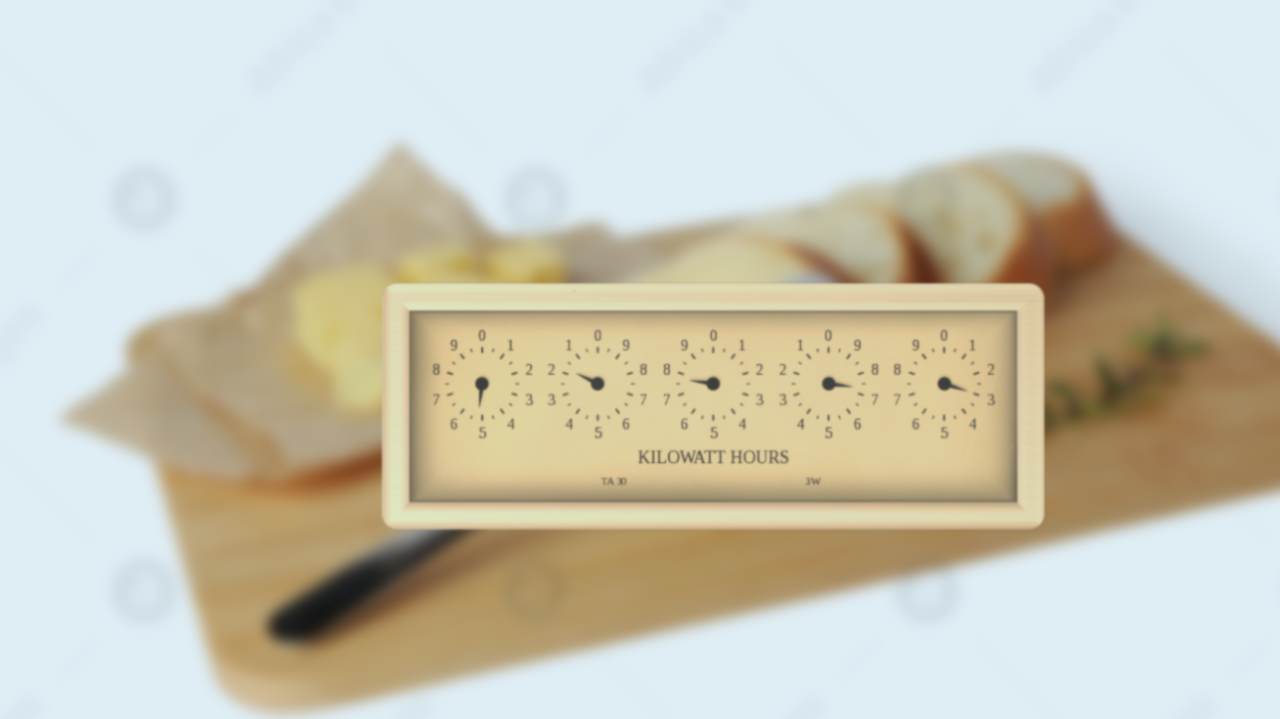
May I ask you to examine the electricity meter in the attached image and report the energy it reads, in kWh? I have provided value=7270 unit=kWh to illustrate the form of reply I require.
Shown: value=51773 unit=kWh
